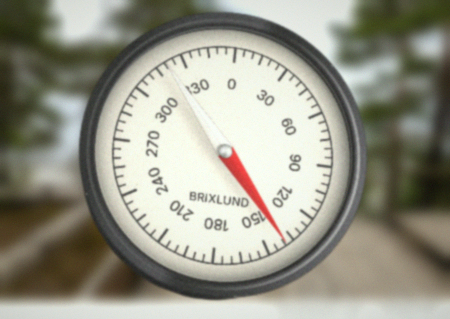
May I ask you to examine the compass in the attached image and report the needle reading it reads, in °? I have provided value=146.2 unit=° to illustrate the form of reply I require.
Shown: value=140 unit=°
